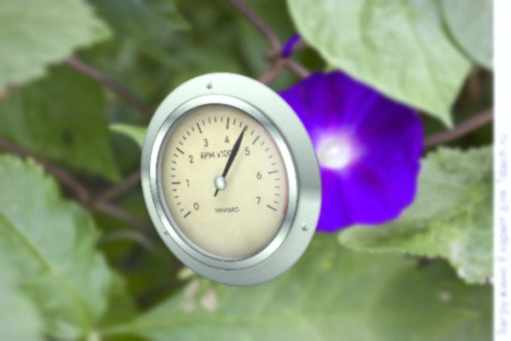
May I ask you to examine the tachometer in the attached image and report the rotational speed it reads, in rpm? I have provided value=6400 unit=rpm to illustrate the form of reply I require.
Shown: value=4600 unit=rpm
